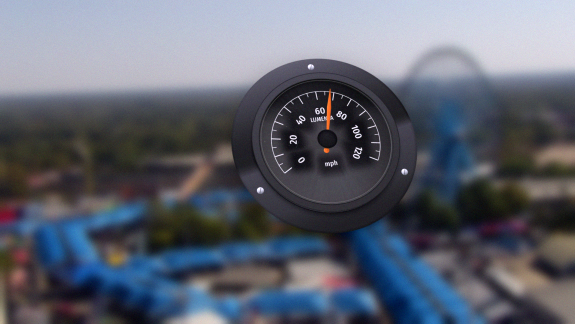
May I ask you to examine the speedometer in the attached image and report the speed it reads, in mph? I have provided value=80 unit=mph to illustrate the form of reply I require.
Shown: value=67.5 unit=mph
